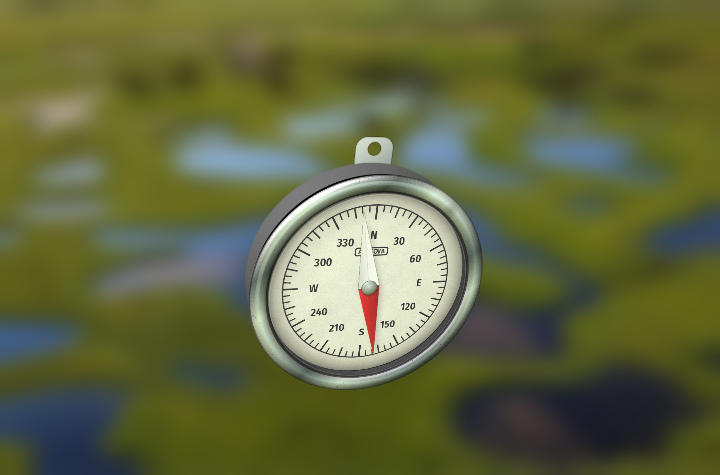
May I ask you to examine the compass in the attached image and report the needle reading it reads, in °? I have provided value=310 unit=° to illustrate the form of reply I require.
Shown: value=170 unit=°
